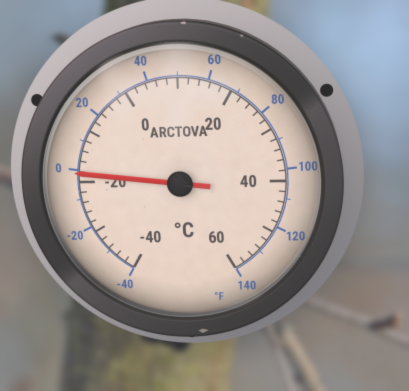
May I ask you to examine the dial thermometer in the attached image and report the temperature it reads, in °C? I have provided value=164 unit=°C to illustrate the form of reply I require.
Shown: value=-18 unit=°C
